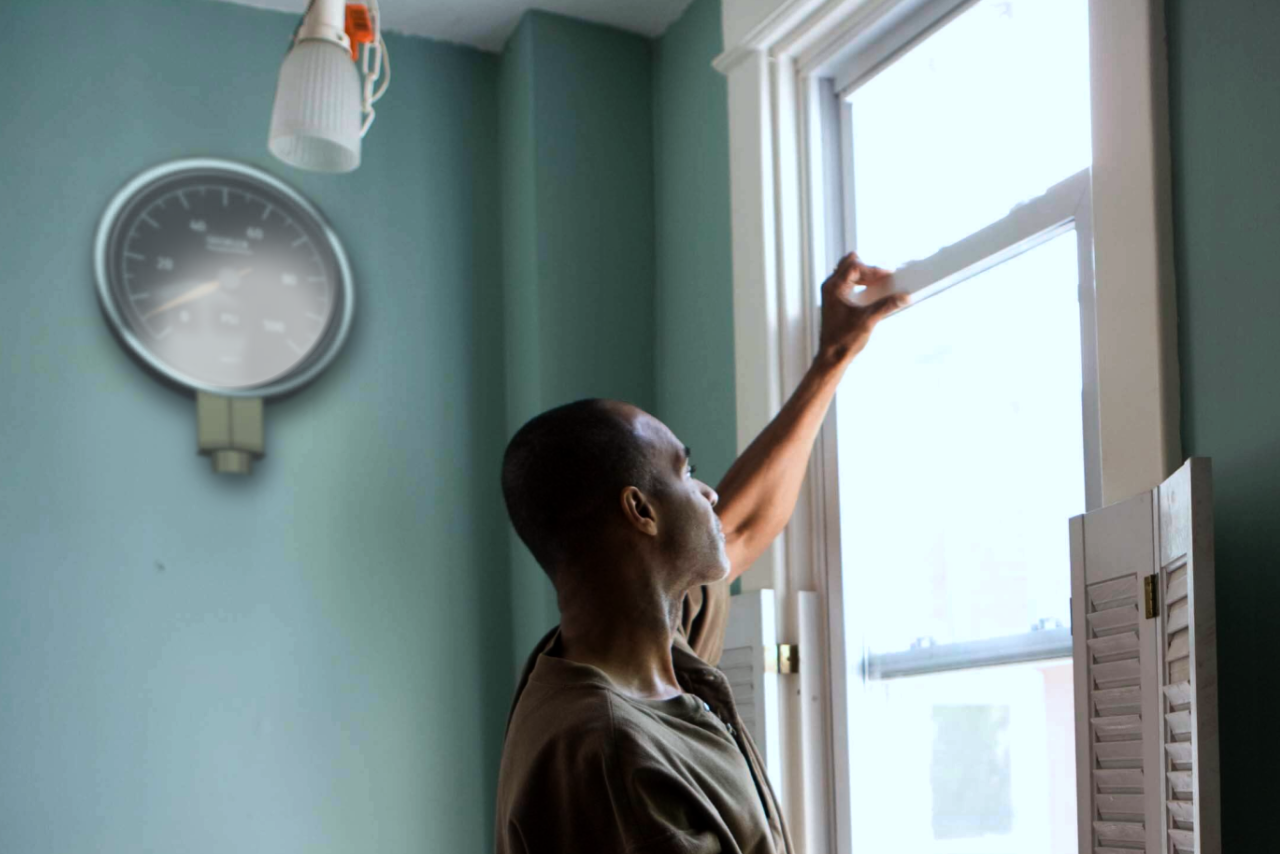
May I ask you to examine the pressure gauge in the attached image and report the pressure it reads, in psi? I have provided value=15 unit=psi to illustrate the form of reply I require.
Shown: value=5 unit=psi
